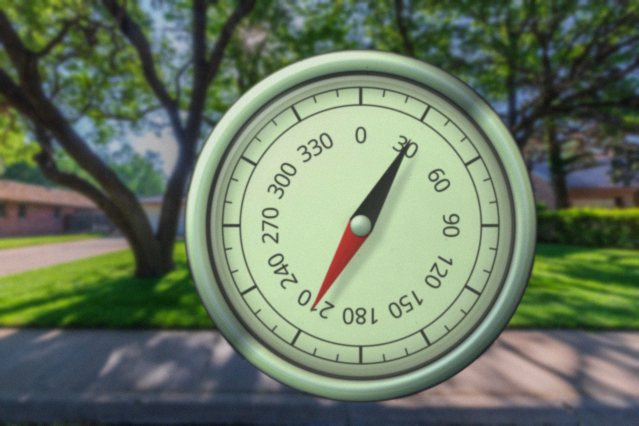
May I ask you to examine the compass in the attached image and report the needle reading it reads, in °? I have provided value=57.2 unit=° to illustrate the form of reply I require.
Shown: value=210 unit=°
